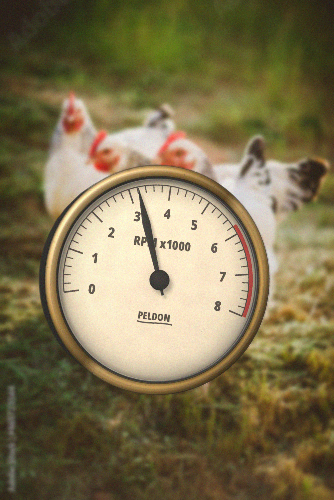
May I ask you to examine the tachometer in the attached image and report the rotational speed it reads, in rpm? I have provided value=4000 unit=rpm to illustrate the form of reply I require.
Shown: value=3200 unit=rpm
